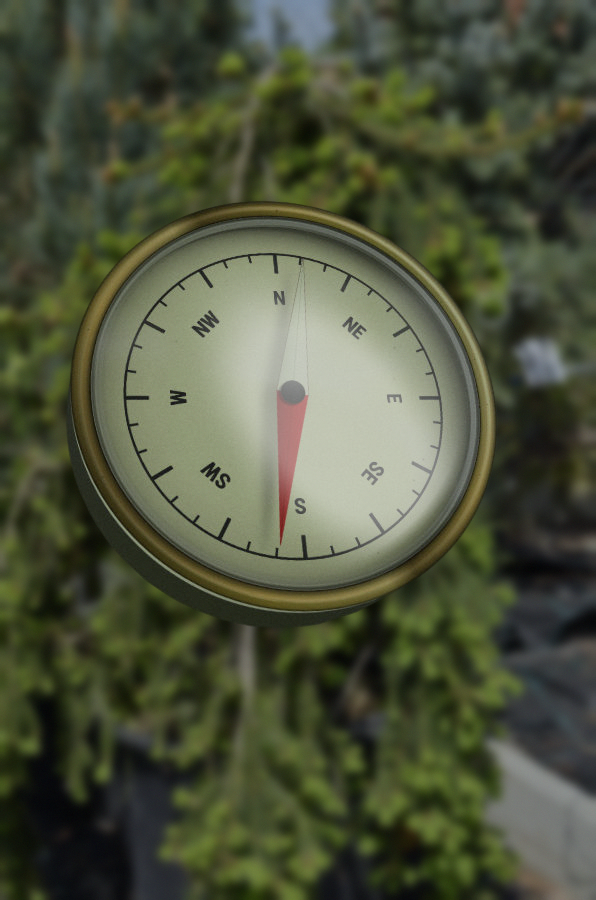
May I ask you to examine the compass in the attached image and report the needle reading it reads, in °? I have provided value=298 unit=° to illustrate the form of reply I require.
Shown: value=190 unit=°
